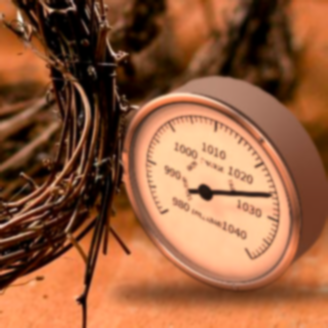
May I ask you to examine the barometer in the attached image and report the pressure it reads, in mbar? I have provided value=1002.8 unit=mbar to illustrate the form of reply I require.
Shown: value=1025 unit=mbar
